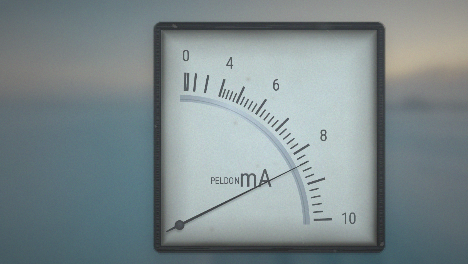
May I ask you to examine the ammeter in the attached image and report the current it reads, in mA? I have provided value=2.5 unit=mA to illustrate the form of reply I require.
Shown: value=8.4 unit=mA
